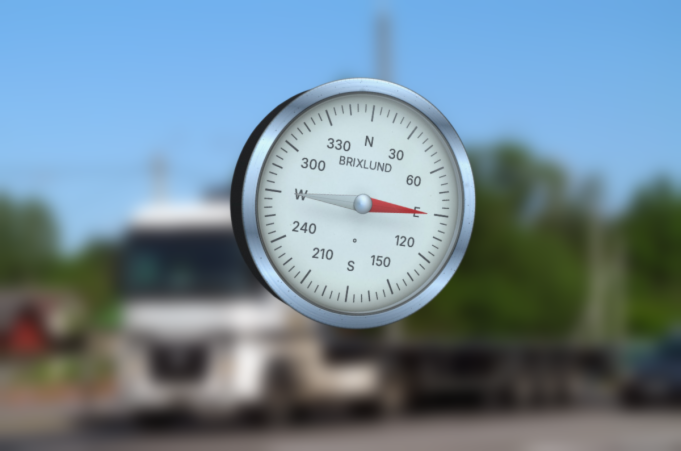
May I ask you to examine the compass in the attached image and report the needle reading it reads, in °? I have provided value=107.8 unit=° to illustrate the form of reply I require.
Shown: value=90 unit=°
